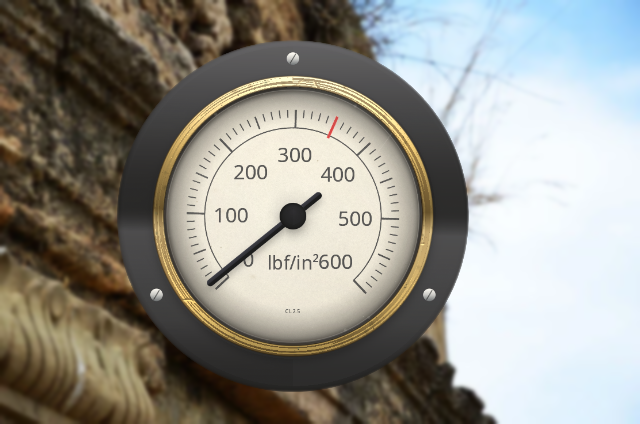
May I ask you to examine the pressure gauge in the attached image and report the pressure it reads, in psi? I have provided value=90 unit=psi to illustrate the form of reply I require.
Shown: value=10 unit=psi
